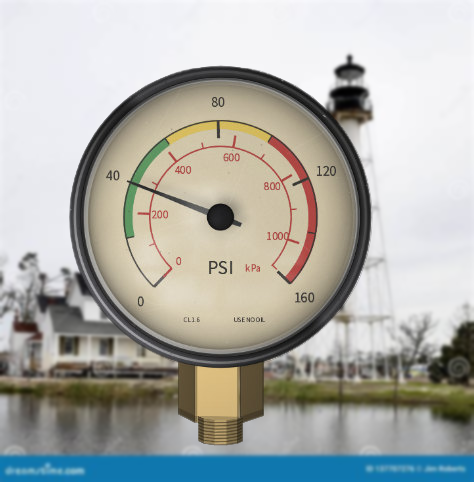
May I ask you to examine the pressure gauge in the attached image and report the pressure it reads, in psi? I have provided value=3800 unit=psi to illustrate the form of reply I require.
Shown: value=40 unit=psi
